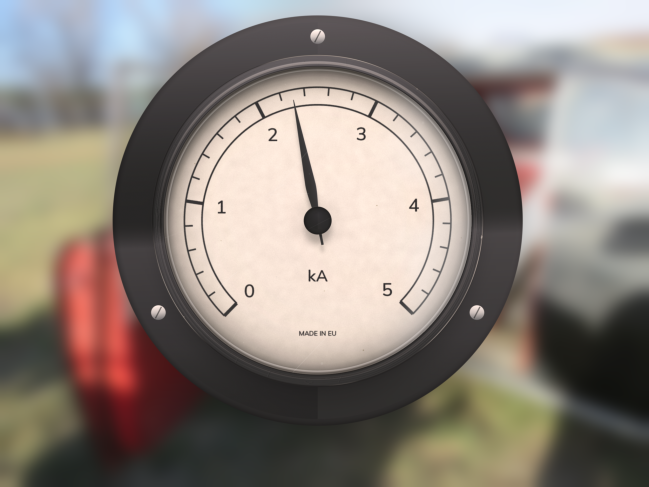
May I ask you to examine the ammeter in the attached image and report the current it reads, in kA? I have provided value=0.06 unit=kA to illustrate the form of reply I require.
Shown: value=2.3 unit=kA
